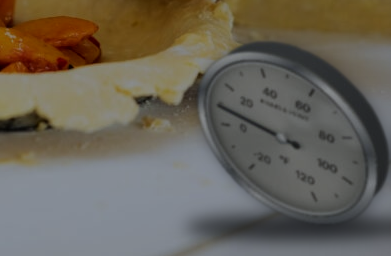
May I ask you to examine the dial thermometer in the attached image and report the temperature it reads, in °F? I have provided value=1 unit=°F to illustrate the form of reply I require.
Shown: value=10 unit=°F
